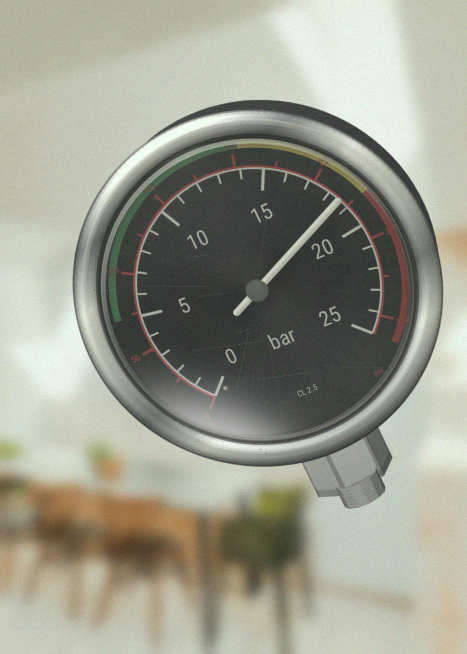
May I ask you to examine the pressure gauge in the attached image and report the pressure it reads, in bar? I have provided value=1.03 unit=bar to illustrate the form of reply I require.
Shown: value=18.5 unit=bar
